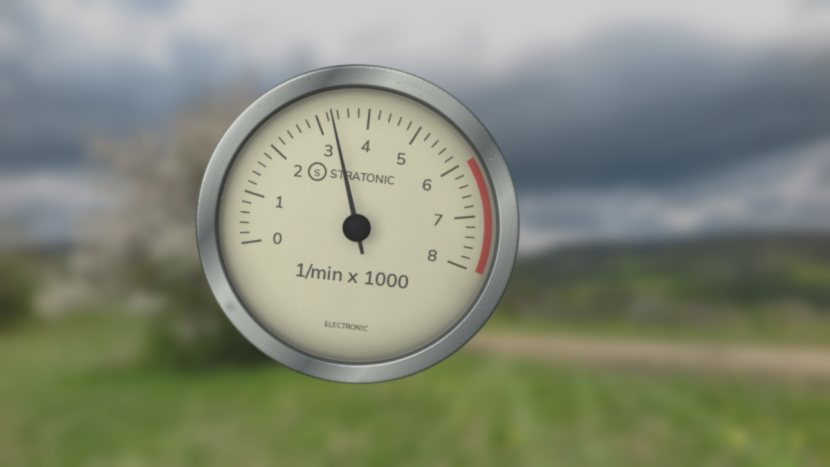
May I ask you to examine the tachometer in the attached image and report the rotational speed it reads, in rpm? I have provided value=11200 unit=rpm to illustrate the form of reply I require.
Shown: value=3300 unit=rpm
